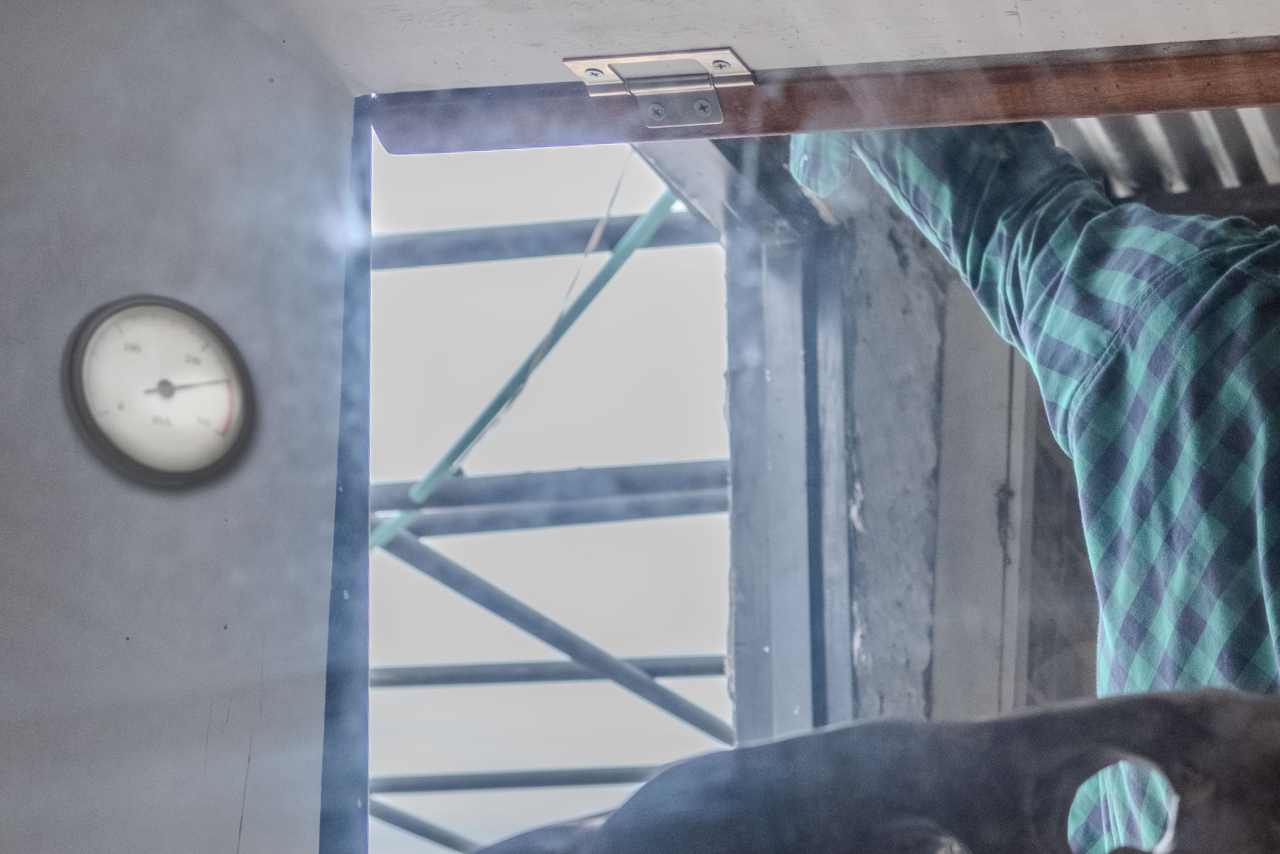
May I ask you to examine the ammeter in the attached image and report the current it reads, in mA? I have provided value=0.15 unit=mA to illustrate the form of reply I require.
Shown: value=240 unit=mA
